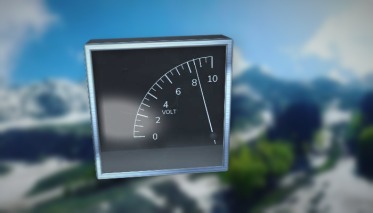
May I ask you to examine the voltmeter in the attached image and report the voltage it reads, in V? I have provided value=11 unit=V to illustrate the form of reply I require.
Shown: value=8.5 unit=V
